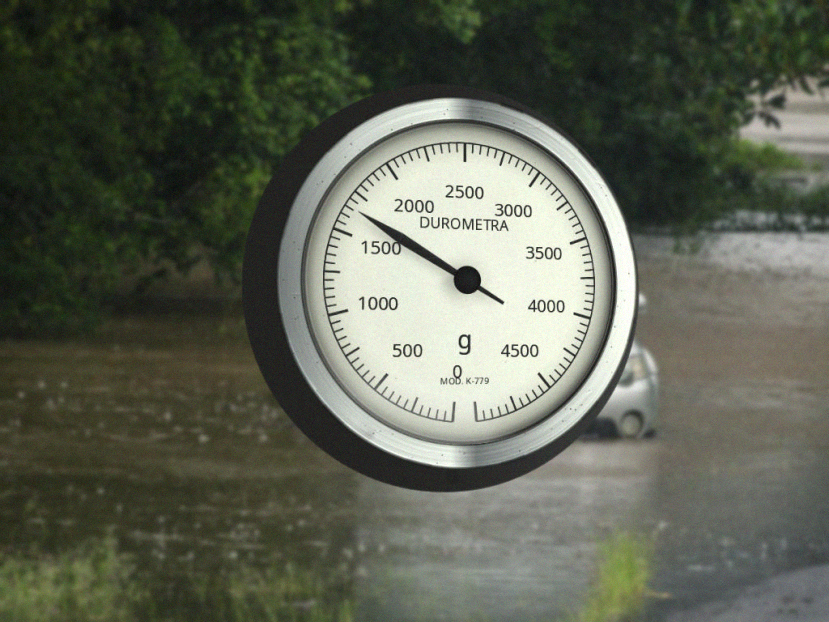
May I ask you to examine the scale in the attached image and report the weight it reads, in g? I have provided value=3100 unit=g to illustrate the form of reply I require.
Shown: value=1650 unit=g
